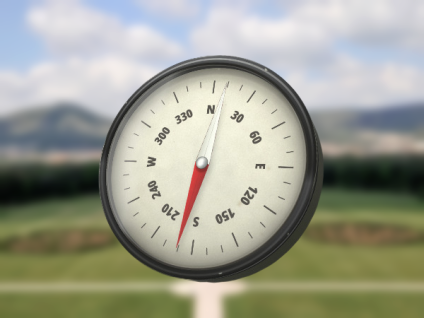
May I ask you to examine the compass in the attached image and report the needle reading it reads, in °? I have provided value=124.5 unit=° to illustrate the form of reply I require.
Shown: value=190 unit=°
